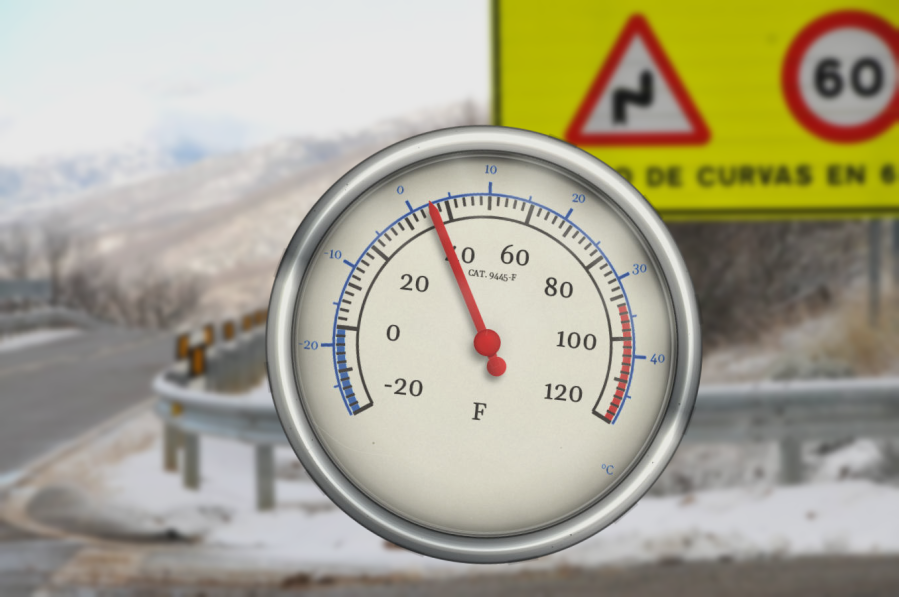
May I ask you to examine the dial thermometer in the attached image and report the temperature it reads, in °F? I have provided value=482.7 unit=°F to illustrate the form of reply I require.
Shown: value=36 unit=°F
